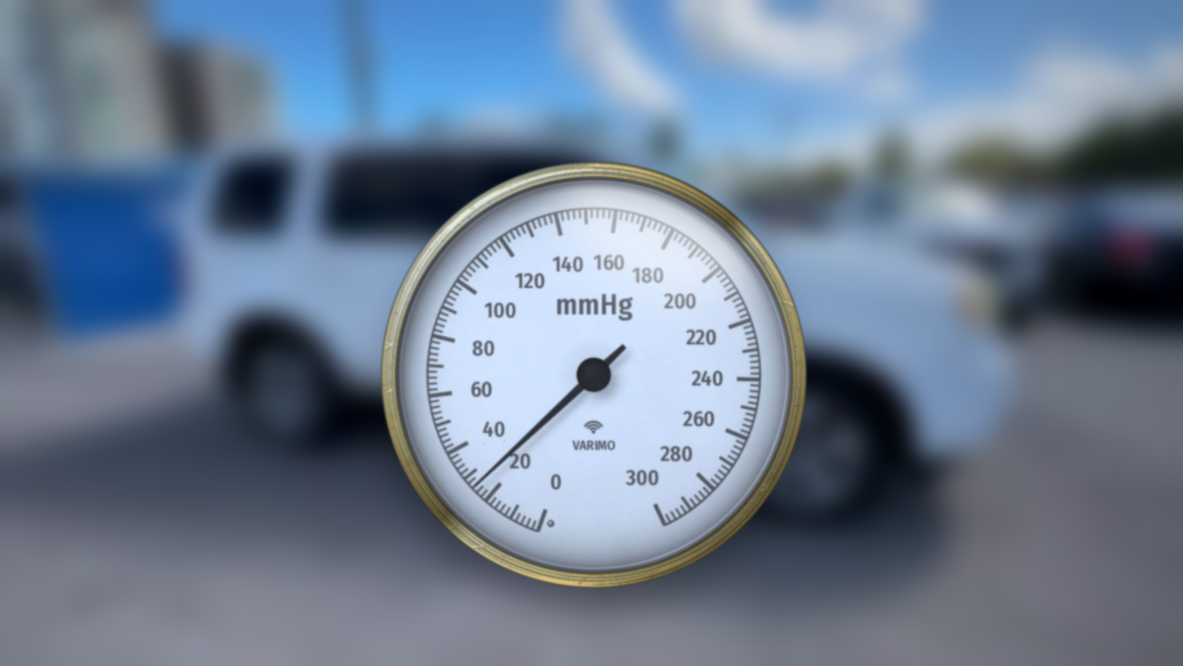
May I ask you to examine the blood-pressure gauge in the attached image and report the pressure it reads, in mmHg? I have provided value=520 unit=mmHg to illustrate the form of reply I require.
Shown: value=26 unit=mmHg
